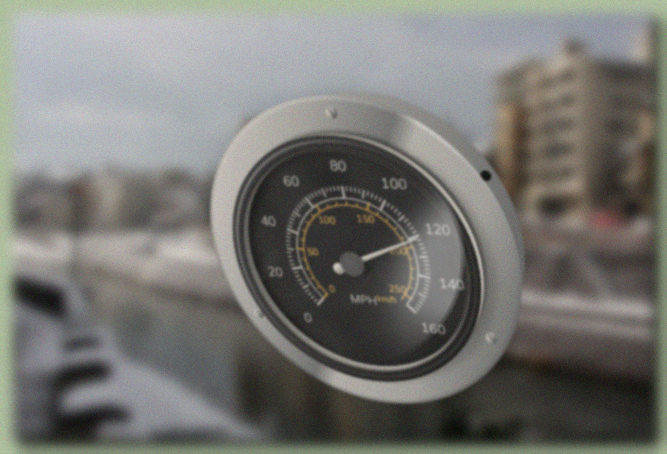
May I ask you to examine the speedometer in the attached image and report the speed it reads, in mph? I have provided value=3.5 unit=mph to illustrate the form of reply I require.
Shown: value=120 unit=mph
